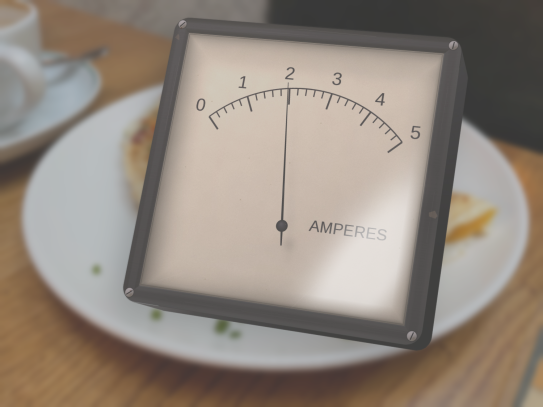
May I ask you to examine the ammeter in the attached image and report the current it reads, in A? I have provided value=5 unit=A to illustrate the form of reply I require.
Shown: value=2 unit=A
